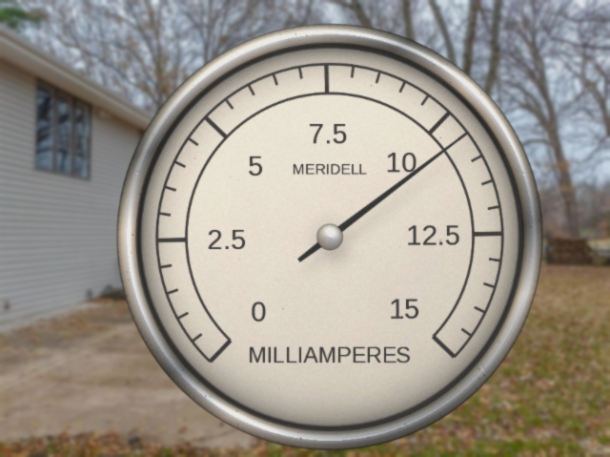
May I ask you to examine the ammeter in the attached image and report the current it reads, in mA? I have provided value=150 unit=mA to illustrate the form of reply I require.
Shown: value=10.5 unit=mA
